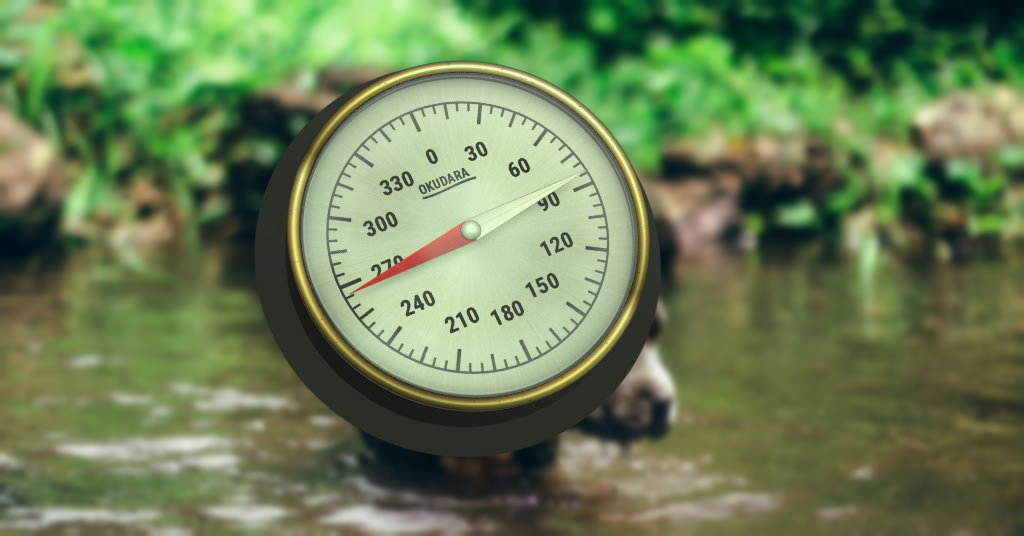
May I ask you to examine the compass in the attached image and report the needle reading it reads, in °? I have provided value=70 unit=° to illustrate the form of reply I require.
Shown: value=265 unit=°
